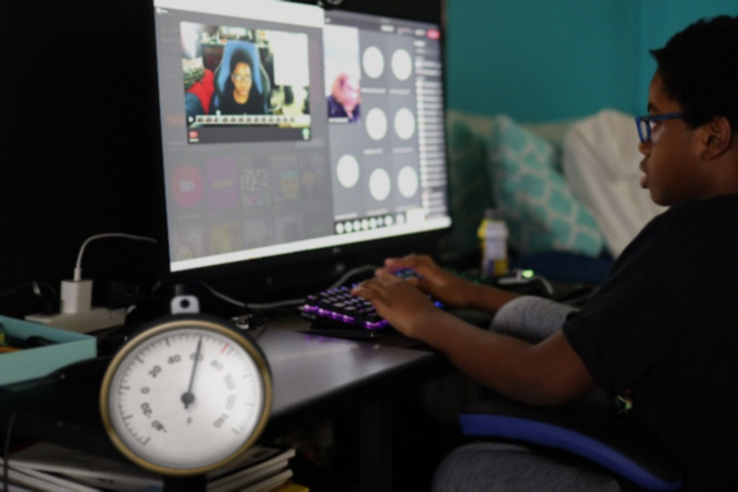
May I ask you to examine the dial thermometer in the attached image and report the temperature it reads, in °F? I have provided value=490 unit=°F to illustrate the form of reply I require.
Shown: value=60 unit=°F
